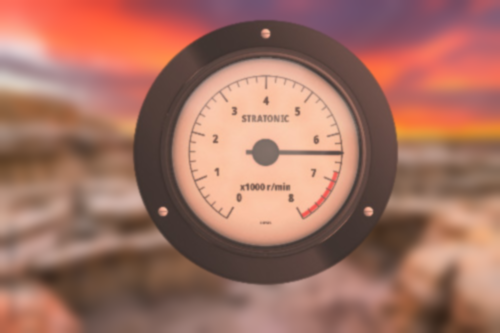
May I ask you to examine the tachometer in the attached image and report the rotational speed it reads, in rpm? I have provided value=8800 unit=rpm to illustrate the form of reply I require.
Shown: value=6400 unit=rpm
